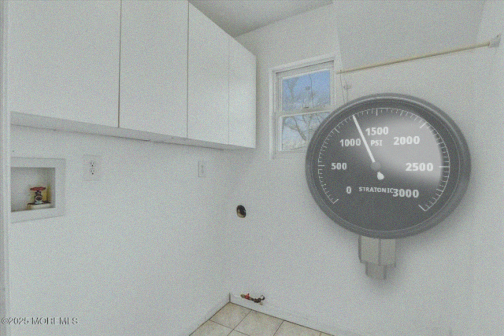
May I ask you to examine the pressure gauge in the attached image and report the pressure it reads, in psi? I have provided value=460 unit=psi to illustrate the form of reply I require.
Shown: value=1250 unit=psi
